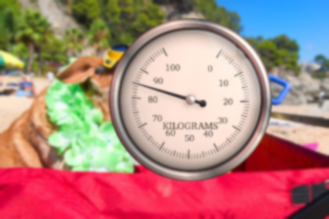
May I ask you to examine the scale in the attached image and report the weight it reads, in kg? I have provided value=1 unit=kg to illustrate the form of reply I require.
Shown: value=85 unit=kg
